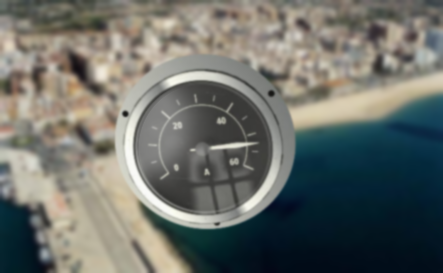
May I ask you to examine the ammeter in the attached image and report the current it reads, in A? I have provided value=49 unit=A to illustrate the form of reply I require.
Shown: value=52.5 unit=A
